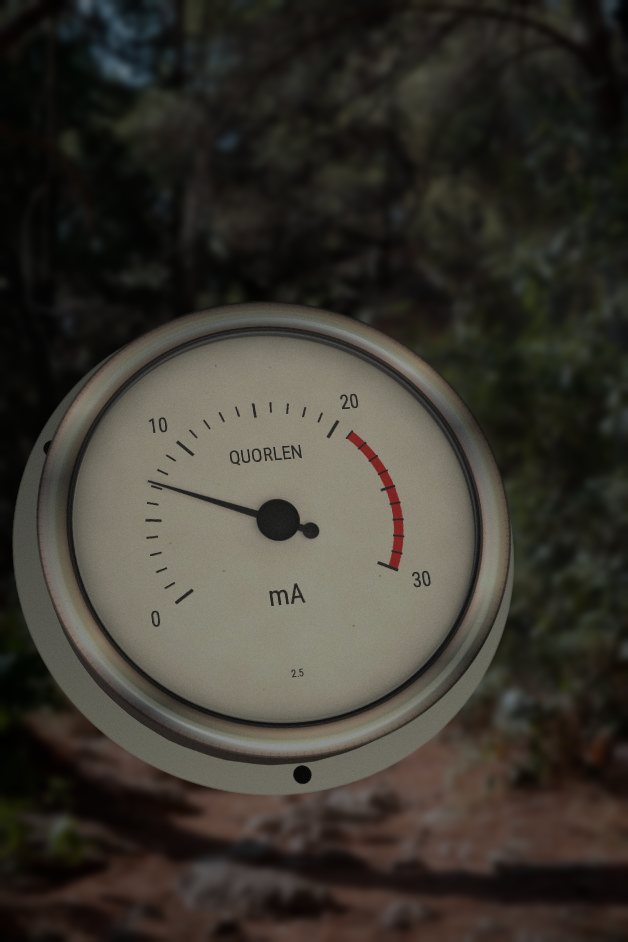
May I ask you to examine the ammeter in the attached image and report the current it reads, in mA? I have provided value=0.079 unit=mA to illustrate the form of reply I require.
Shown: value=7 unit=mA
